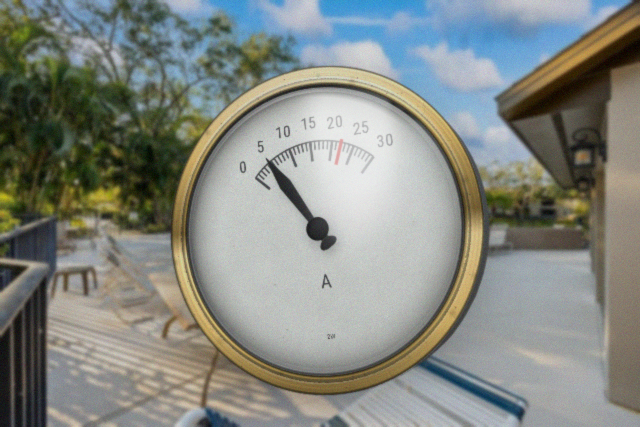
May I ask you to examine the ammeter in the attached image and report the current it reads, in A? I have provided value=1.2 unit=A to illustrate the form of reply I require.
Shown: value=5 unit=A
